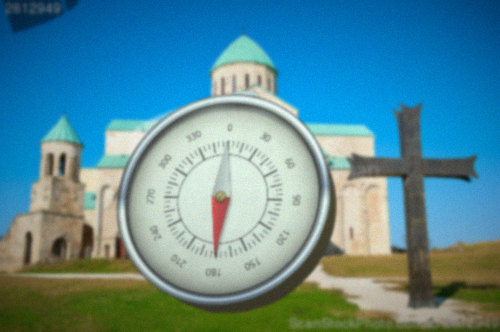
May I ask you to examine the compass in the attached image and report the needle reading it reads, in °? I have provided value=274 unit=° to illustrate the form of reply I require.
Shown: value=180 unit=°
